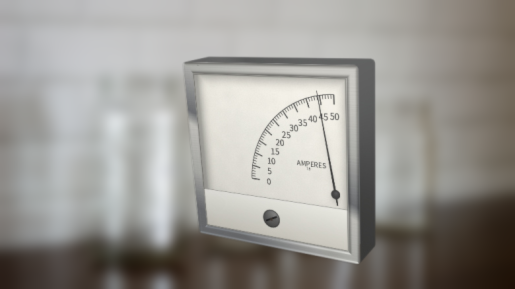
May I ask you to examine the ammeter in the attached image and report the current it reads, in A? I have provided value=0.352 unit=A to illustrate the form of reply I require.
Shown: value=45 unit=A
